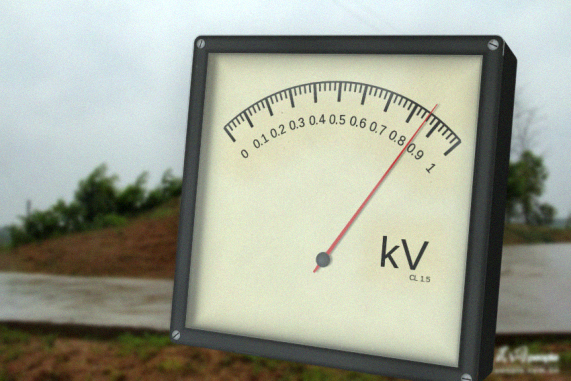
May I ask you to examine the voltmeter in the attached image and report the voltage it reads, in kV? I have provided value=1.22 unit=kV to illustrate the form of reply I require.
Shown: value=0.86 unit=kV
